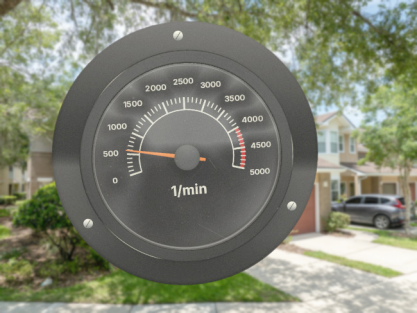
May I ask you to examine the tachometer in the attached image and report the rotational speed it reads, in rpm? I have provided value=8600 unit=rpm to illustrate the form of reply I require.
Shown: value=600 unit=rpm
